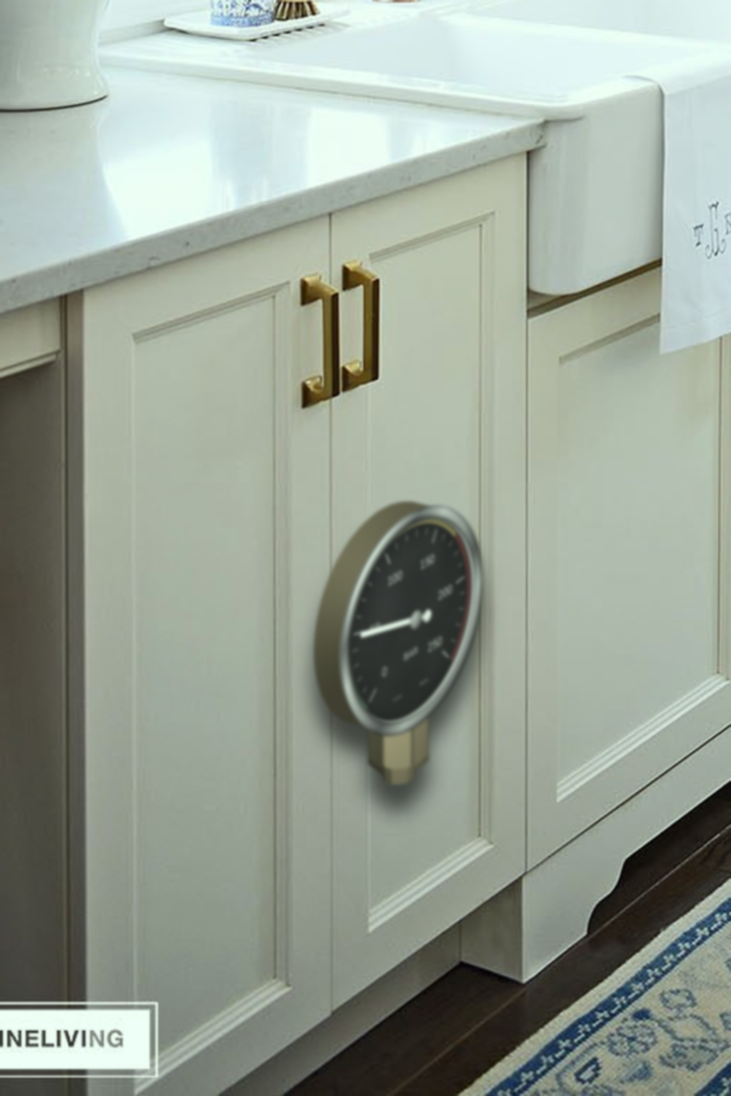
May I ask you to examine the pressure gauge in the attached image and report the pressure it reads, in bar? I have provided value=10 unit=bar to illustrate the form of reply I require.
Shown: value=50 unit=bar
